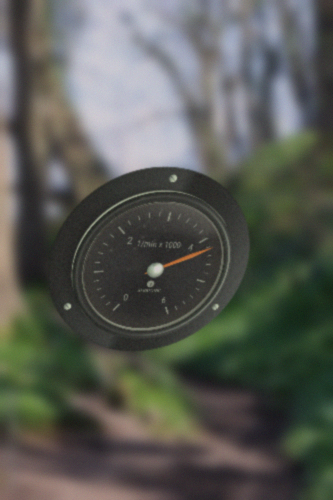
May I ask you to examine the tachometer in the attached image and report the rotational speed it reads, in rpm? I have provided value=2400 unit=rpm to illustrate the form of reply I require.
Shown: value=4200 unit=rpm
